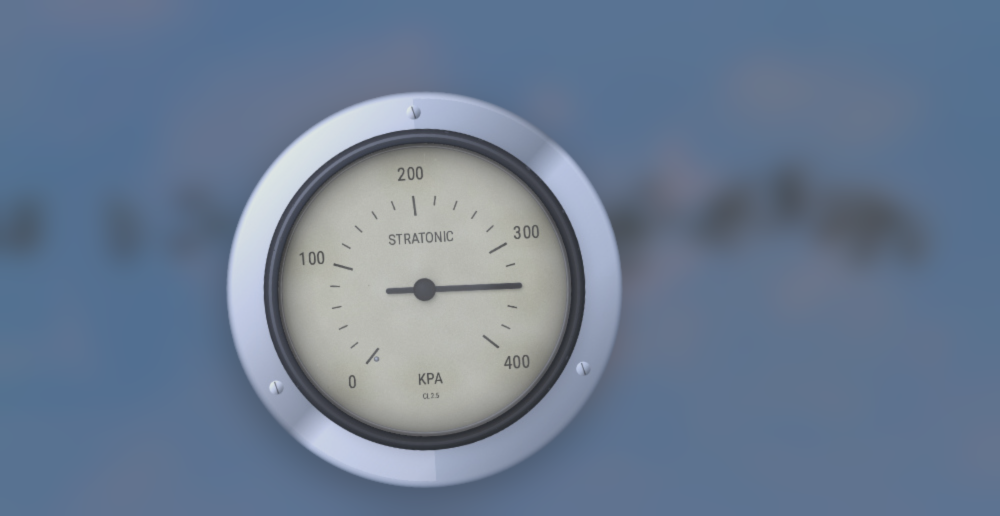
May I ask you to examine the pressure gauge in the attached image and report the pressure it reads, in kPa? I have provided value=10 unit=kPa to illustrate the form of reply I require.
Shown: value=340 unit=kPa
